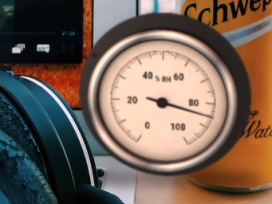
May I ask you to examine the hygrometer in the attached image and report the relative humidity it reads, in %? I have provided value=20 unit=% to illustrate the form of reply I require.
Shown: value=85 unit=%
